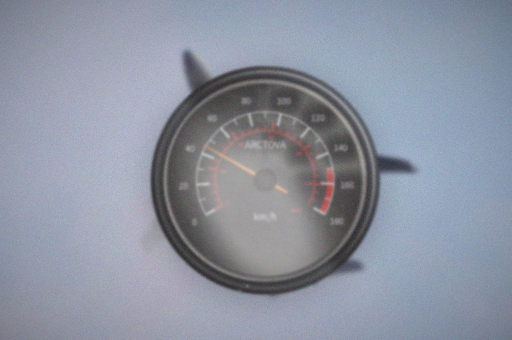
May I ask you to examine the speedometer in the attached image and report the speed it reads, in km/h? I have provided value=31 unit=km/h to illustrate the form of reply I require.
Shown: value=45 unit=km/h
